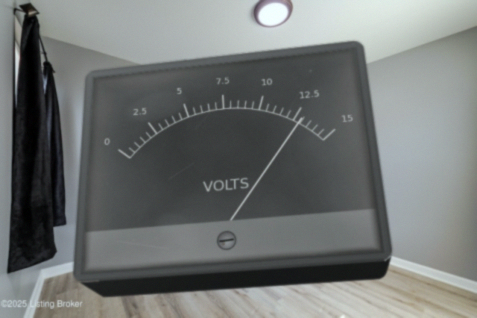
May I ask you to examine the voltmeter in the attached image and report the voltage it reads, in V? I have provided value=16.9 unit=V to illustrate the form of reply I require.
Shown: value=13 unit=V
